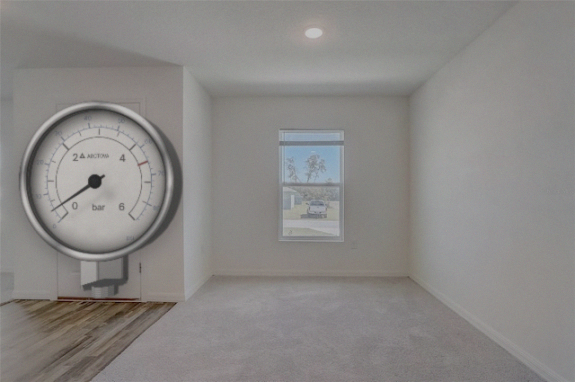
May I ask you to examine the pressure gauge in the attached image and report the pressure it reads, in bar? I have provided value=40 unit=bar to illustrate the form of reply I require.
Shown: value=0.25 unit=bar
